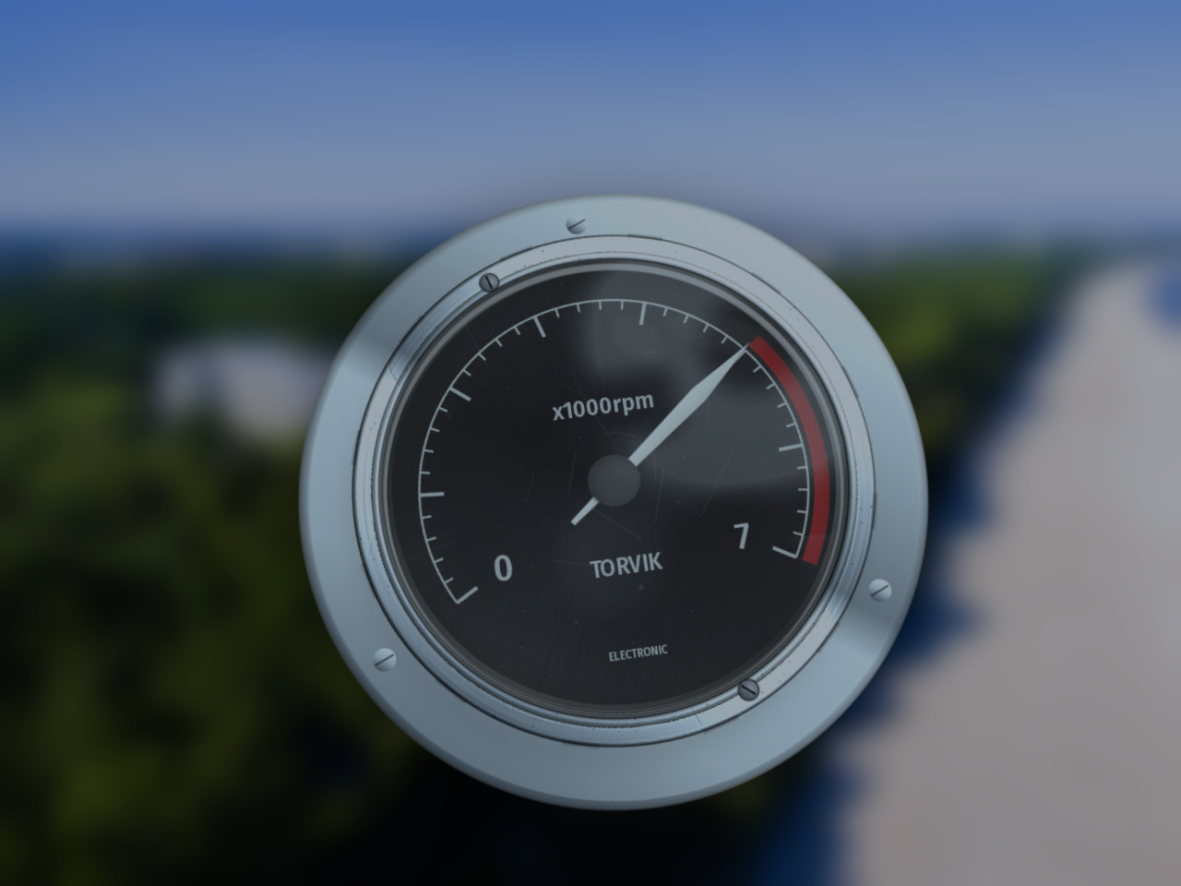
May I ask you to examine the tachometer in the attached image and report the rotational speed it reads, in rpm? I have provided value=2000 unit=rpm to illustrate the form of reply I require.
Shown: value=5000 unit=rpm
